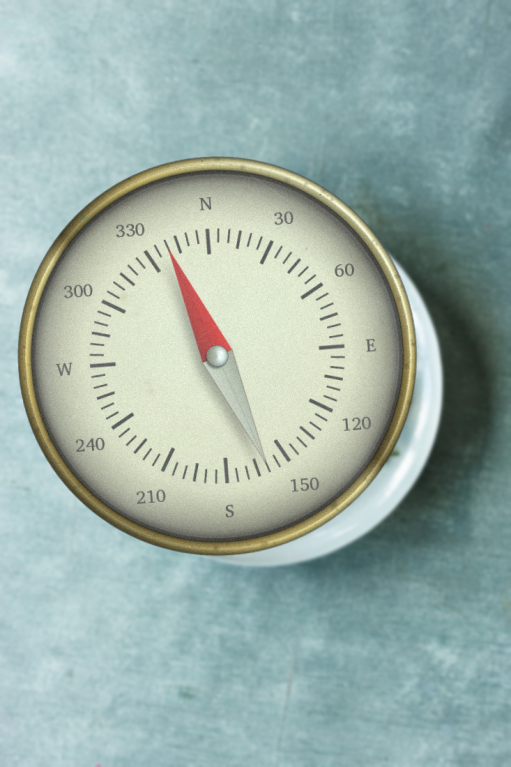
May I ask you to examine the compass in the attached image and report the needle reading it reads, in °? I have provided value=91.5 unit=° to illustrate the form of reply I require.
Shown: value=340 unit=°
